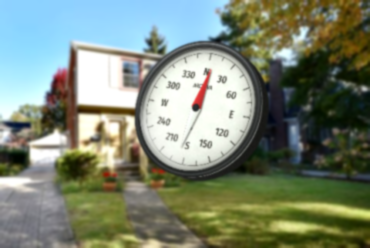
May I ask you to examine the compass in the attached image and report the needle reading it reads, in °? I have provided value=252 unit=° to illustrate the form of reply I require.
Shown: value=7.5 unit=°
